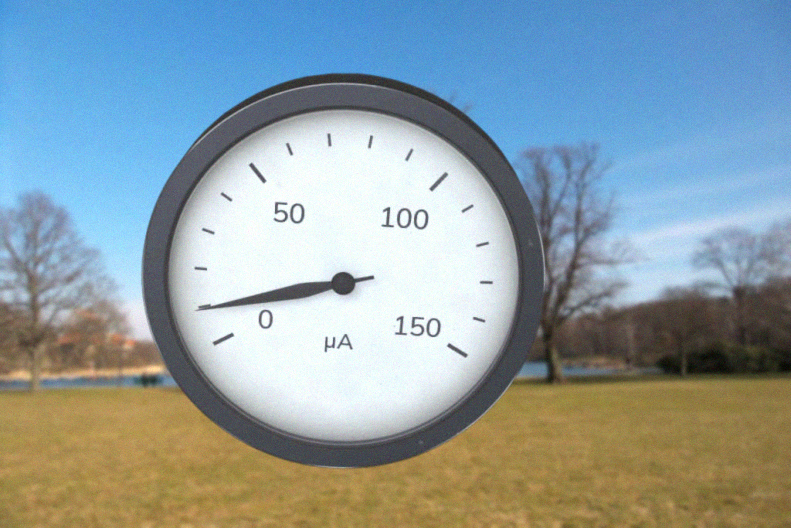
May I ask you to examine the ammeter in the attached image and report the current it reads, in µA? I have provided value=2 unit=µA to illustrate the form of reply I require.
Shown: value=10 unit=µA
